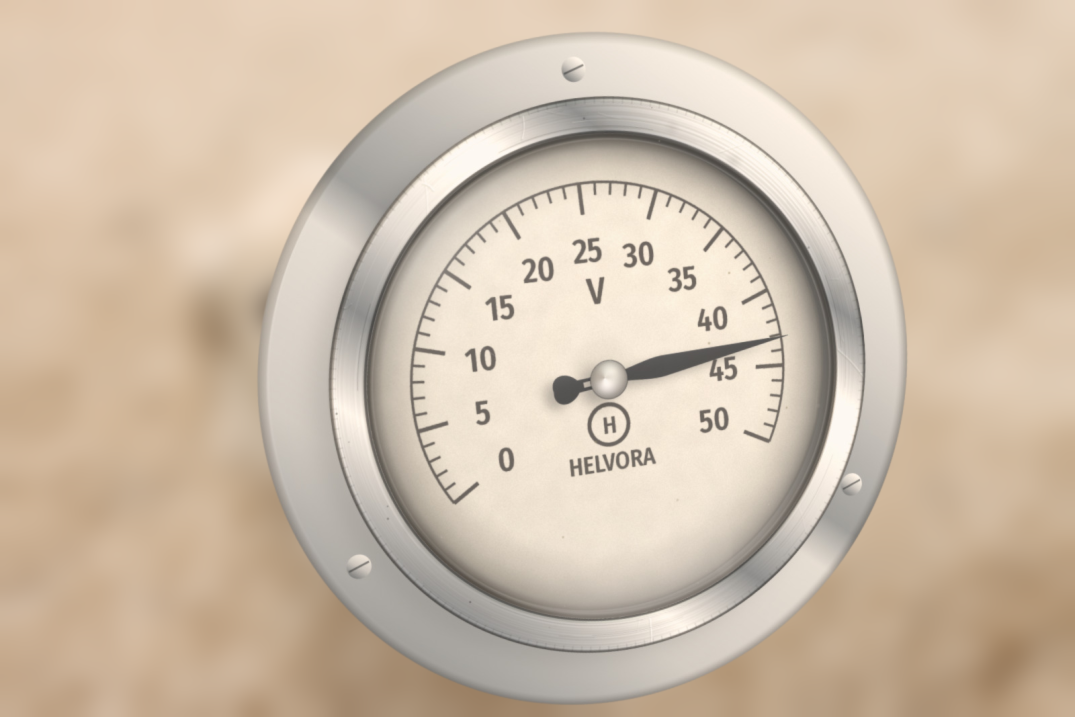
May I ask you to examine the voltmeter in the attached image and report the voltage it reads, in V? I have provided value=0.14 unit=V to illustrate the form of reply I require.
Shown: value=43 unit=V
